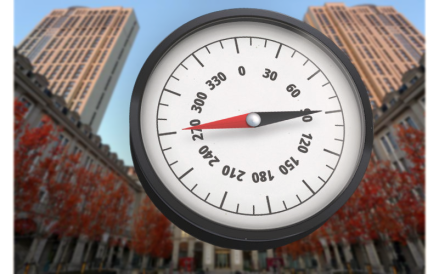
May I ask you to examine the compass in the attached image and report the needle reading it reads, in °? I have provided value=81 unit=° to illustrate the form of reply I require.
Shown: value=270 unit=°
